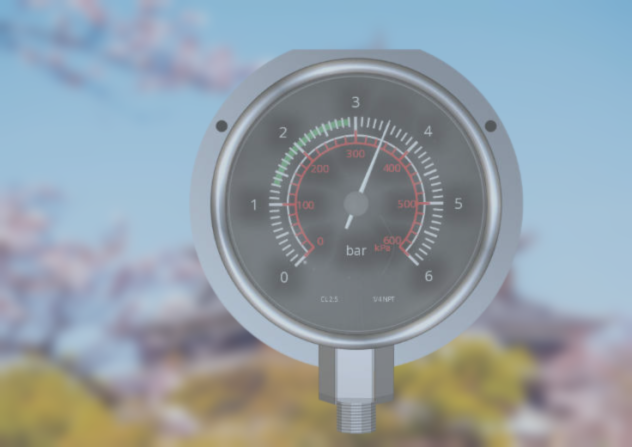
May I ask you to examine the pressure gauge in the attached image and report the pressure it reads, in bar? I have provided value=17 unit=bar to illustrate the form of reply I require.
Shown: value=3.5 unit=bar
